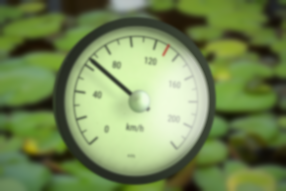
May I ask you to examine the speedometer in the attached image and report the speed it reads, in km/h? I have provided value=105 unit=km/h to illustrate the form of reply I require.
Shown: value=65 unit=km/h
